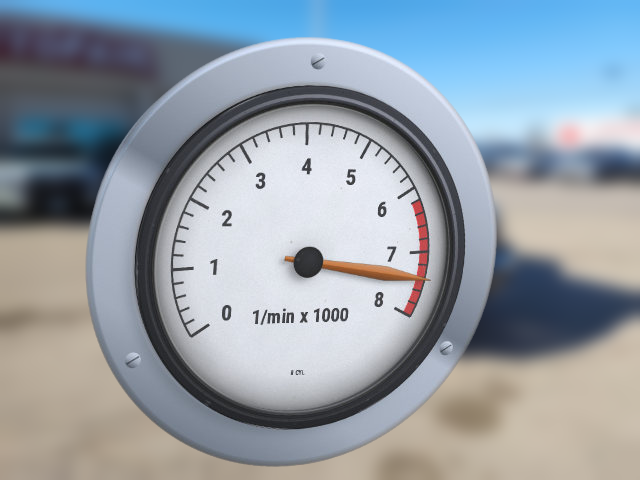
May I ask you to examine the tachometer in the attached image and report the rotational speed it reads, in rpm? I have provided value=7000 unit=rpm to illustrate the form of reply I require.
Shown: value=7400 unit=rpm
